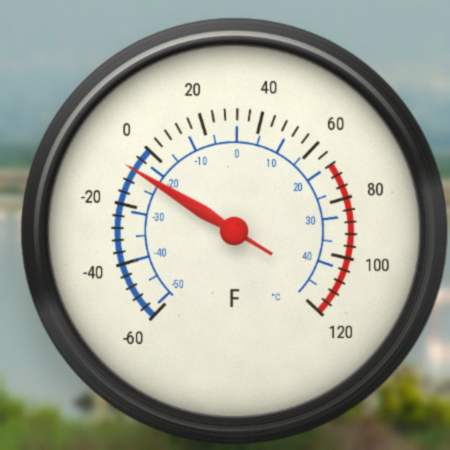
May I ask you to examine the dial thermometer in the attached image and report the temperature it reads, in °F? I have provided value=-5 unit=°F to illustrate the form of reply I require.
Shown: value=-8 unit=°F
